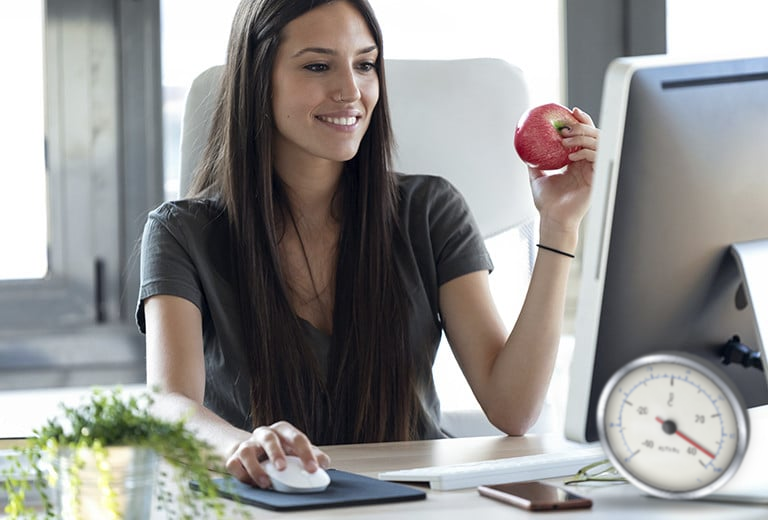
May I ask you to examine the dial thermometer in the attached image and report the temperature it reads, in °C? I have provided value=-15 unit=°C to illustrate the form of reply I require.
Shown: value=35 unit=°C
